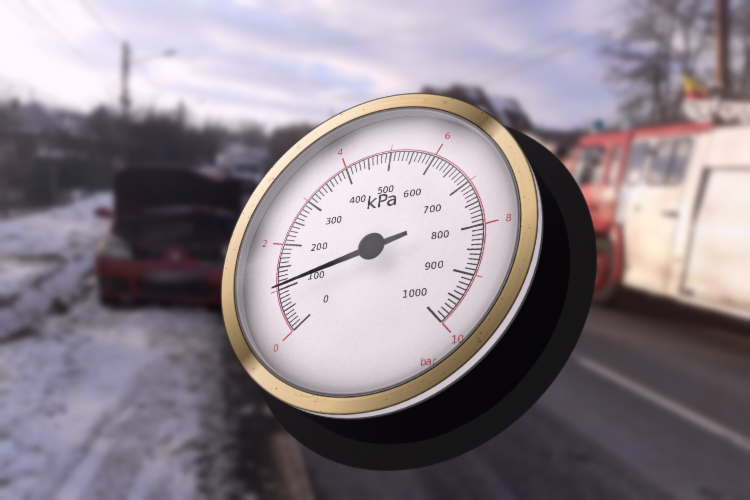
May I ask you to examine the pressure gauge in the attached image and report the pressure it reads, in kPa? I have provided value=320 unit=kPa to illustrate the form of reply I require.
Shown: value=100 unit=kPa
